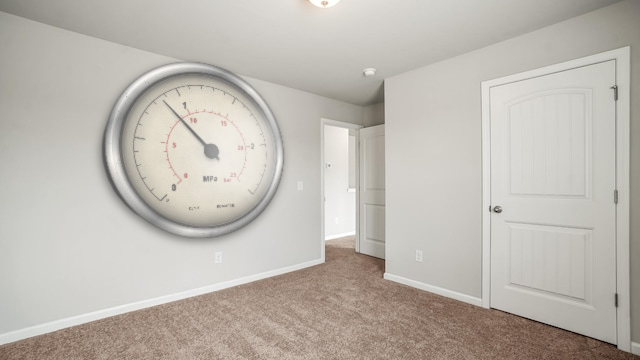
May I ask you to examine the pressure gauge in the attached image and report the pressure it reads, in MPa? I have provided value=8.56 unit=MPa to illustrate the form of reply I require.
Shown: value=0.85 unit=MPa
